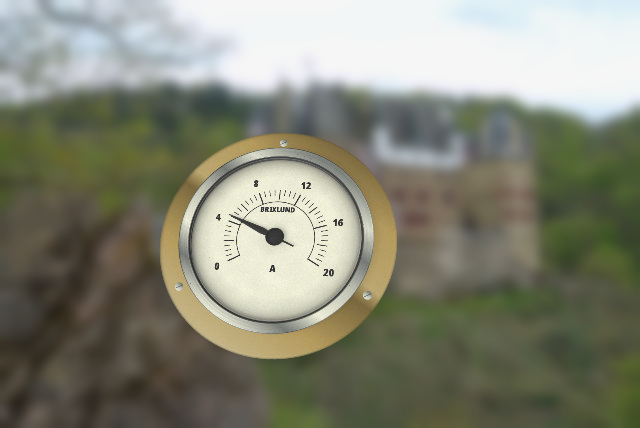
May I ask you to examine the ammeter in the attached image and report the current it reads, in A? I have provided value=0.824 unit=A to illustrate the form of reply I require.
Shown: value=4.5 unit=A
